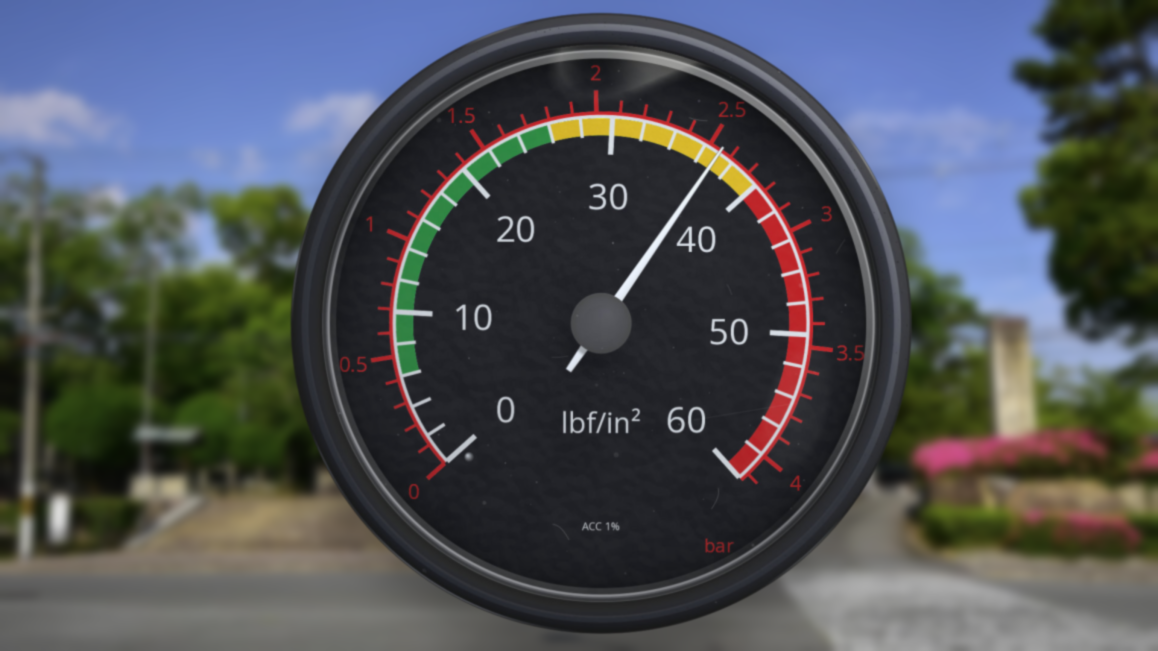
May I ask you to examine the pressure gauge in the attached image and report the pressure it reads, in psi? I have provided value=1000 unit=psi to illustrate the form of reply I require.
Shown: value=37 unit=psi
